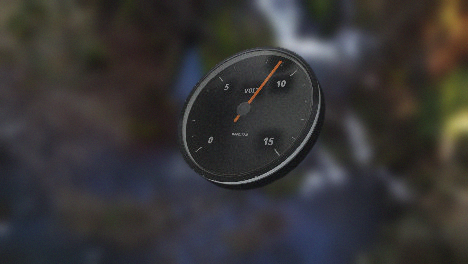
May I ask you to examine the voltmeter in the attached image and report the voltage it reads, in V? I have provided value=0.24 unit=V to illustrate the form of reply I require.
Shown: value=9 unit=V
